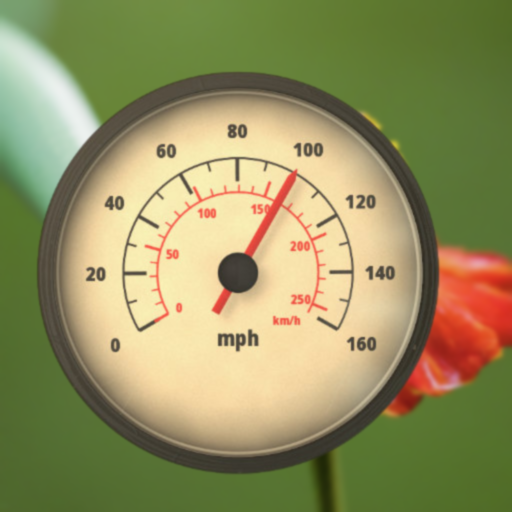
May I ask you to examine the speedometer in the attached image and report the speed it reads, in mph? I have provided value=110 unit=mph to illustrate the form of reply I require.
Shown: value=100 unit=mph
